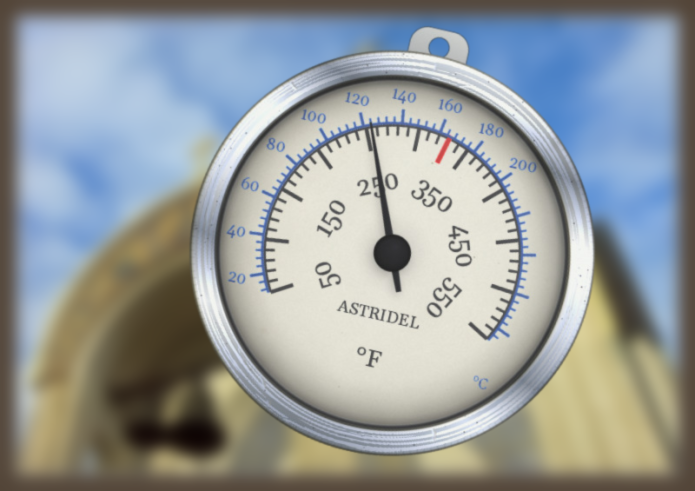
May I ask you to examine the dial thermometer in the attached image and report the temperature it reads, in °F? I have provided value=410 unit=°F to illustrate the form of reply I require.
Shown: value=255 unit=°F
